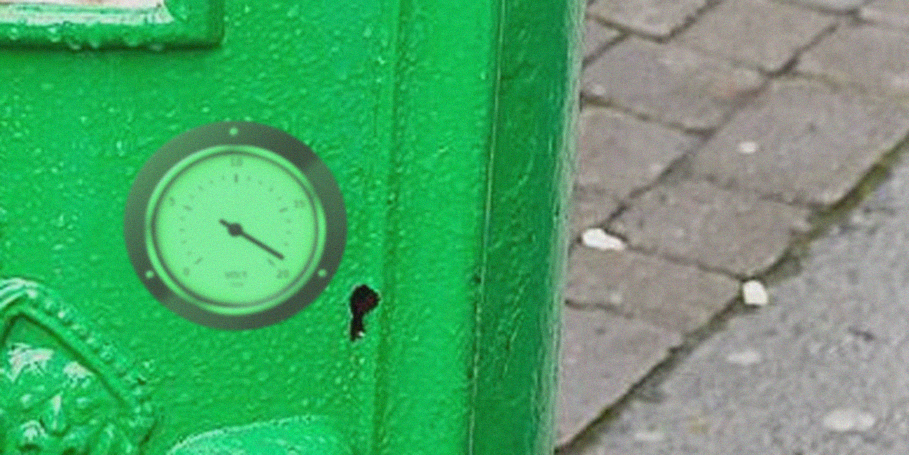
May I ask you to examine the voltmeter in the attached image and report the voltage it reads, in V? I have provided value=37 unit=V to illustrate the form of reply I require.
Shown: value=19 unit=V
